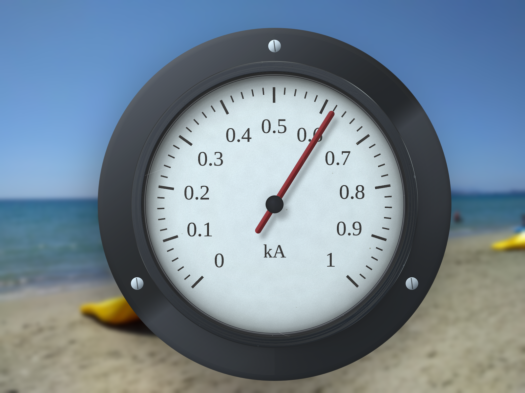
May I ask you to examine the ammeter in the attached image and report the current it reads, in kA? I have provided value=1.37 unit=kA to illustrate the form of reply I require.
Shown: value=0.62 unit=kA
